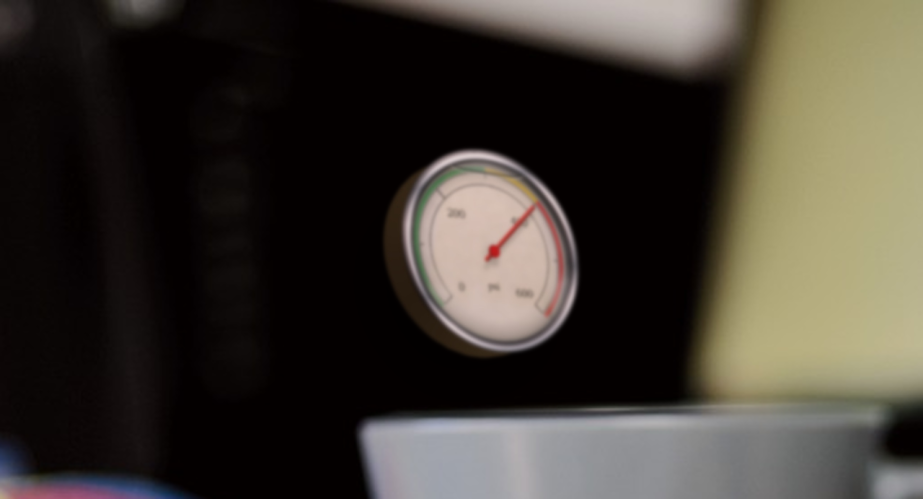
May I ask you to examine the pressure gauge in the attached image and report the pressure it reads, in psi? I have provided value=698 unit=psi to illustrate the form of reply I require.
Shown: value=400 unit=psi
